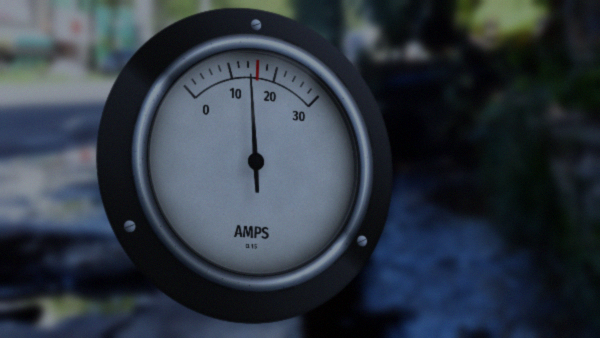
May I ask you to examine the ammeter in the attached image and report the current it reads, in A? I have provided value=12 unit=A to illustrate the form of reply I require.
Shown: value=14 unit=A
